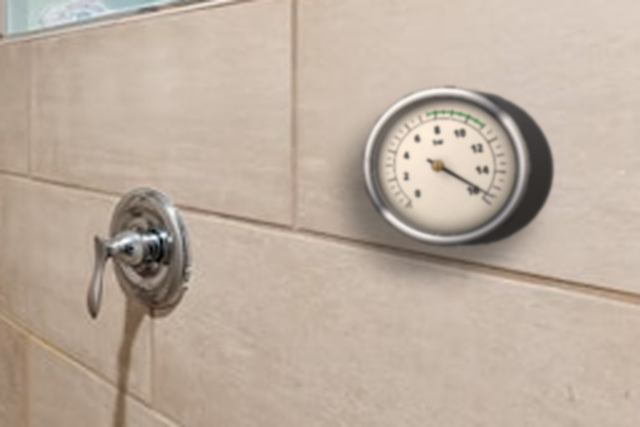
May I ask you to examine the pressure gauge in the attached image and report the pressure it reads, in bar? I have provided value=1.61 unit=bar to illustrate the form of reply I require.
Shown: value=15.5 unit=bar
